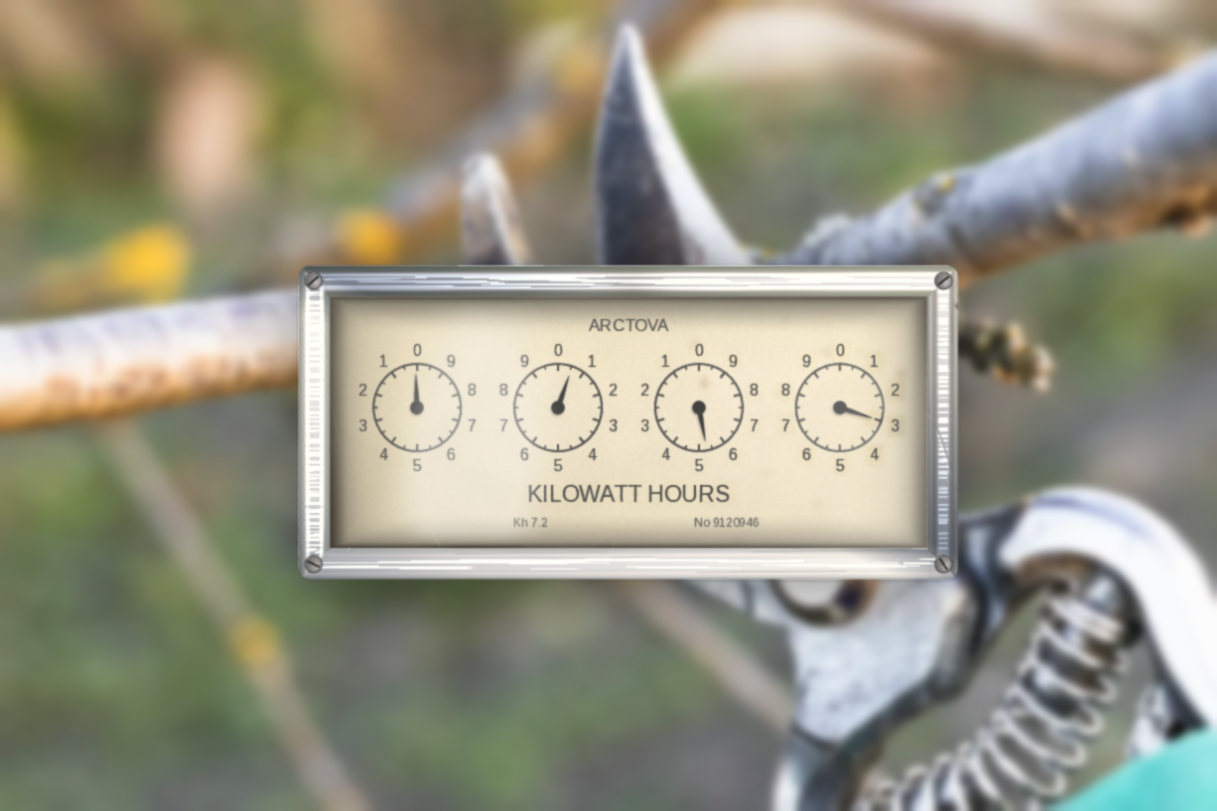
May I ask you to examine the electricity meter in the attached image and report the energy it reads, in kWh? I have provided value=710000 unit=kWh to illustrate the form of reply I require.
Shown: value=53 unit=kWh
